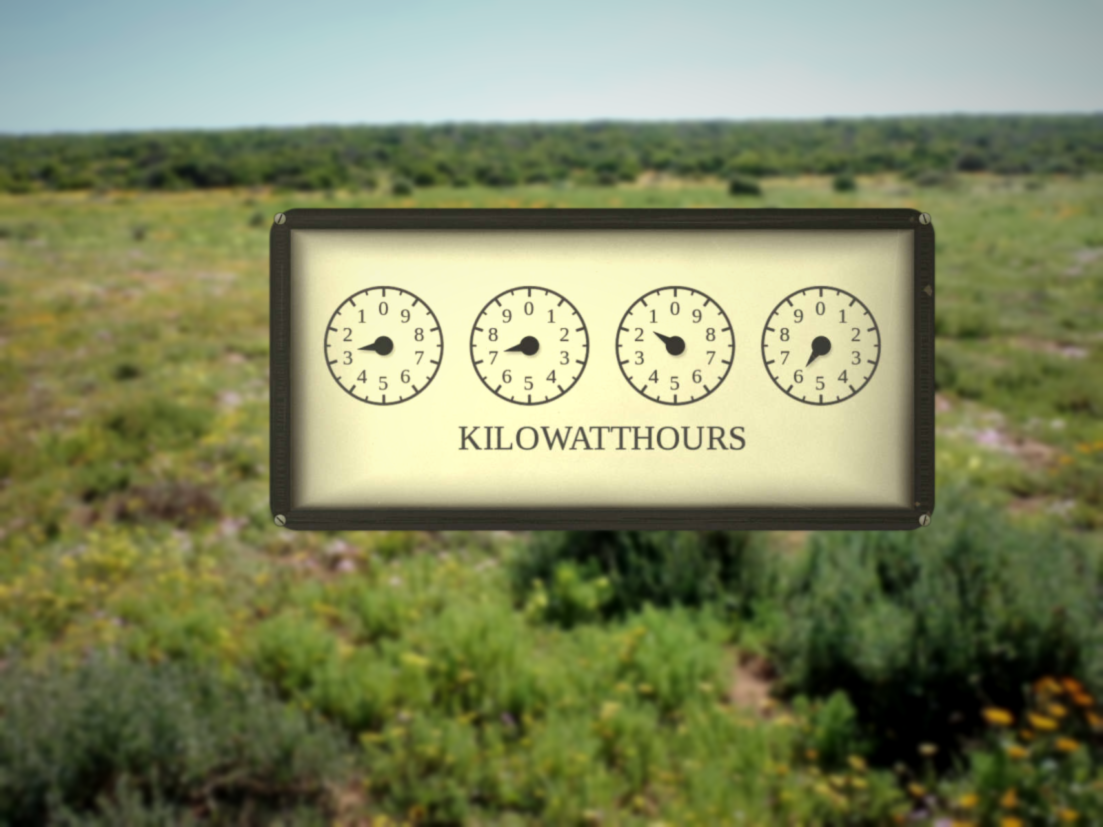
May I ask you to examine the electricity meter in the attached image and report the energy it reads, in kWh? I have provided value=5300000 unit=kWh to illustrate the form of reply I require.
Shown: value=2716 unit=kWh
